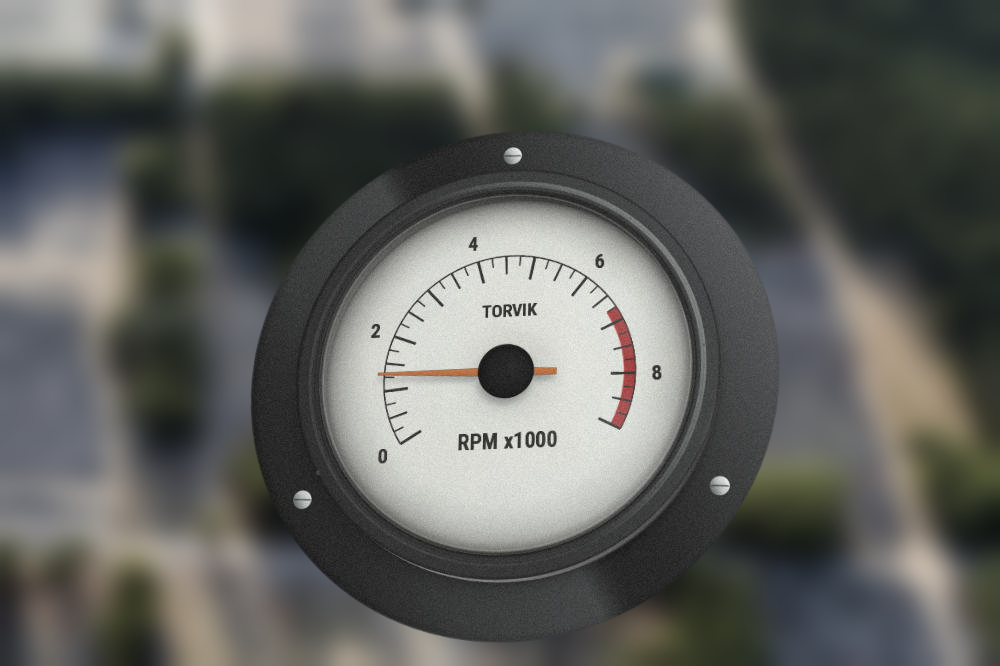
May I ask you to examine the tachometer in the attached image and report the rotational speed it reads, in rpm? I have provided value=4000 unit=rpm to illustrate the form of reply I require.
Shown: value=1250 unit=rpm
